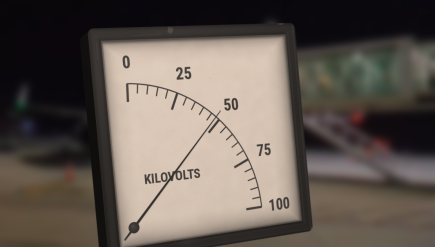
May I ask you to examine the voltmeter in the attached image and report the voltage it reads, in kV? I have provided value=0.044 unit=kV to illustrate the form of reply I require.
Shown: value=47.5 unit=kV
